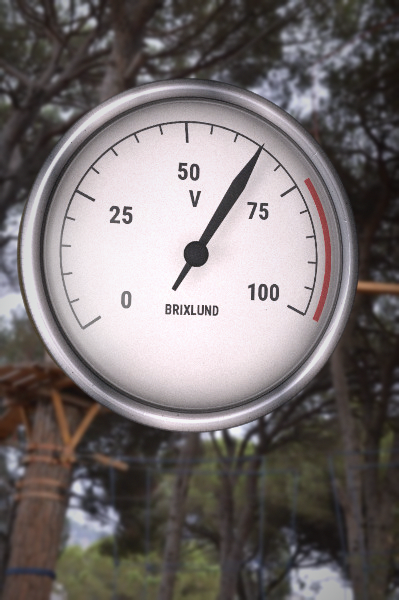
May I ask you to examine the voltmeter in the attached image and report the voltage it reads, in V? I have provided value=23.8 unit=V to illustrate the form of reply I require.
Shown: value=65 unit=V
